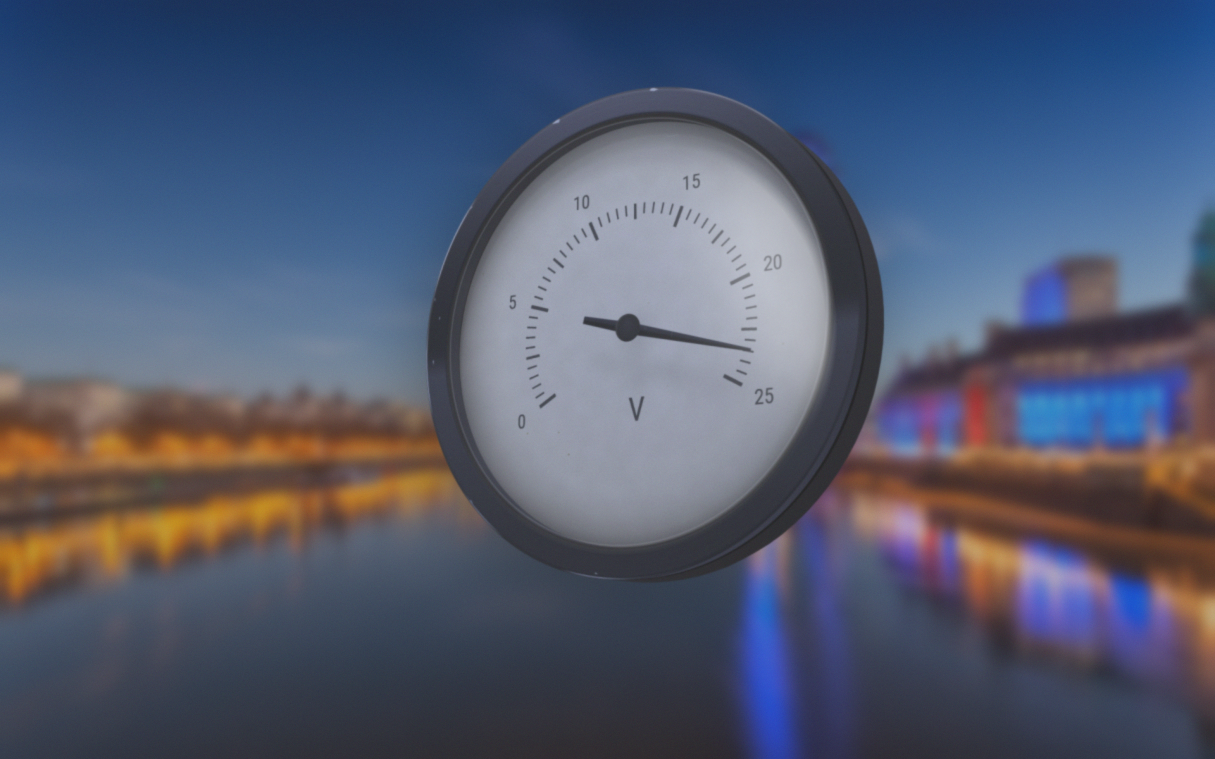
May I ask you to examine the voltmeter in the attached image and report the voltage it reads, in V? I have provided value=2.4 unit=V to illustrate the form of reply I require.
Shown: value=23.5 unit=V
